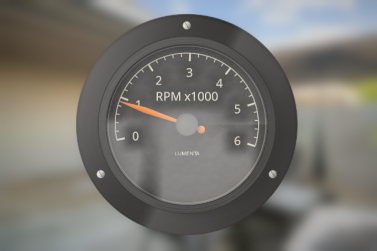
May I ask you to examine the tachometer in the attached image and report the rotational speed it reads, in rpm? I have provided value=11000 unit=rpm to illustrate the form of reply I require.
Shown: value=900 unit=rpm
